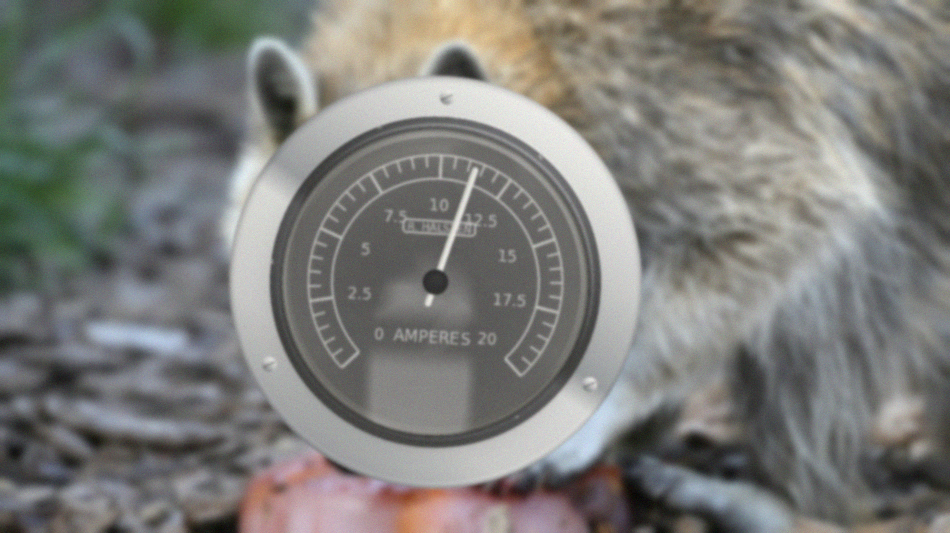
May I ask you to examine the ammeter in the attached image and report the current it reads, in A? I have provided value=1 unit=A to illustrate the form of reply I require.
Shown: value=11.25 unit=A
